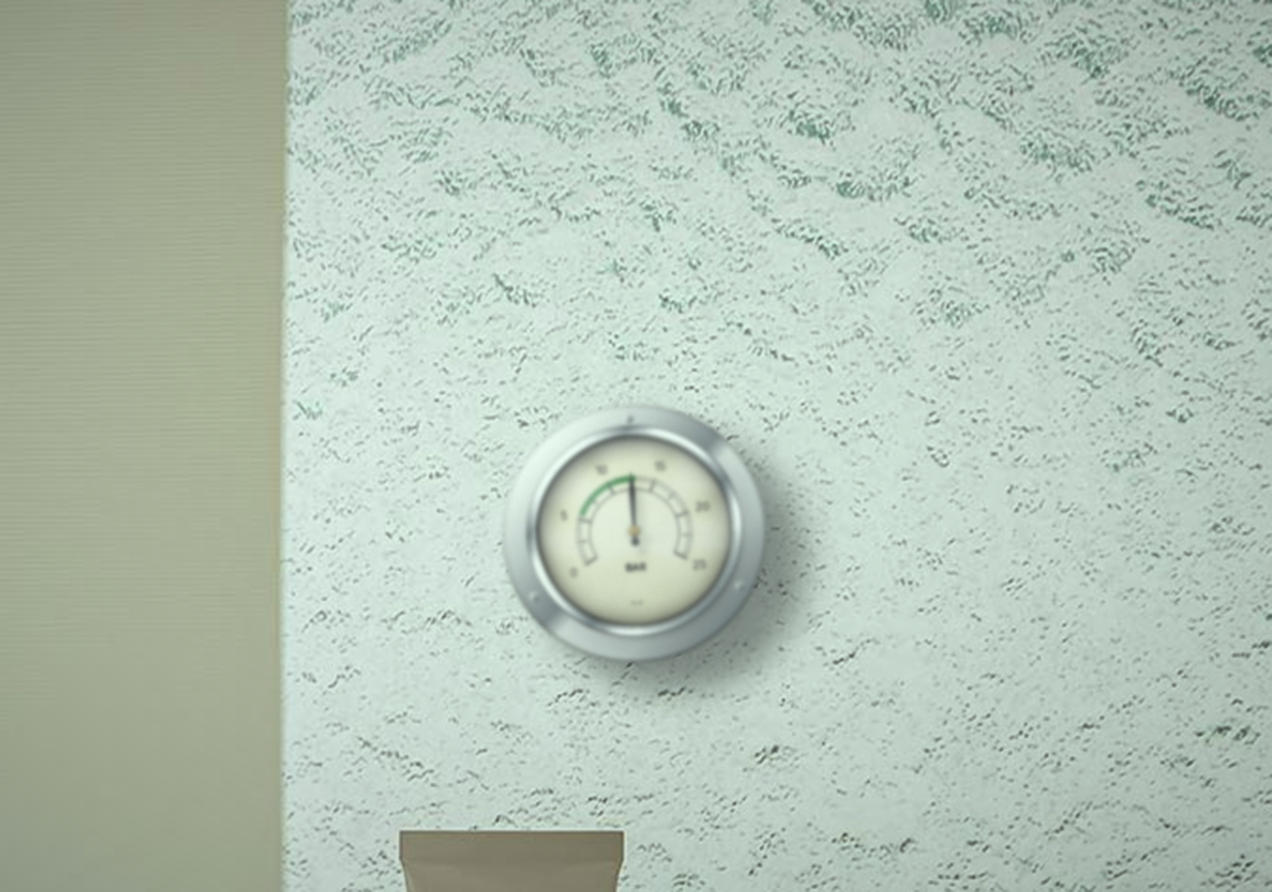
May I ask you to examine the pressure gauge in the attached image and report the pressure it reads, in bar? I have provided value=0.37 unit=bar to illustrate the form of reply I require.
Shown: value=12.5 unit=bar
